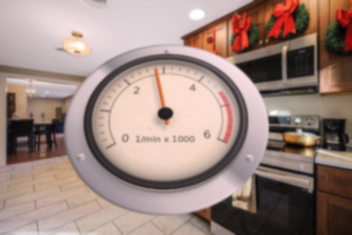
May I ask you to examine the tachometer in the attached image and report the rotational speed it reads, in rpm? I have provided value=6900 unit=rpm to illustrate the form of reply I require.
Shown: value=2800 unit=rpm
